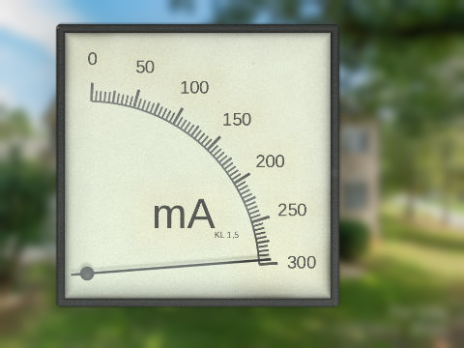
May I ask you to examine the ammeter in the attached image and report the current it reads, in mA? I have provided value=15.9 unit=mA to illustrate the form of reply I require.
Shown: value=295 unit=mA
